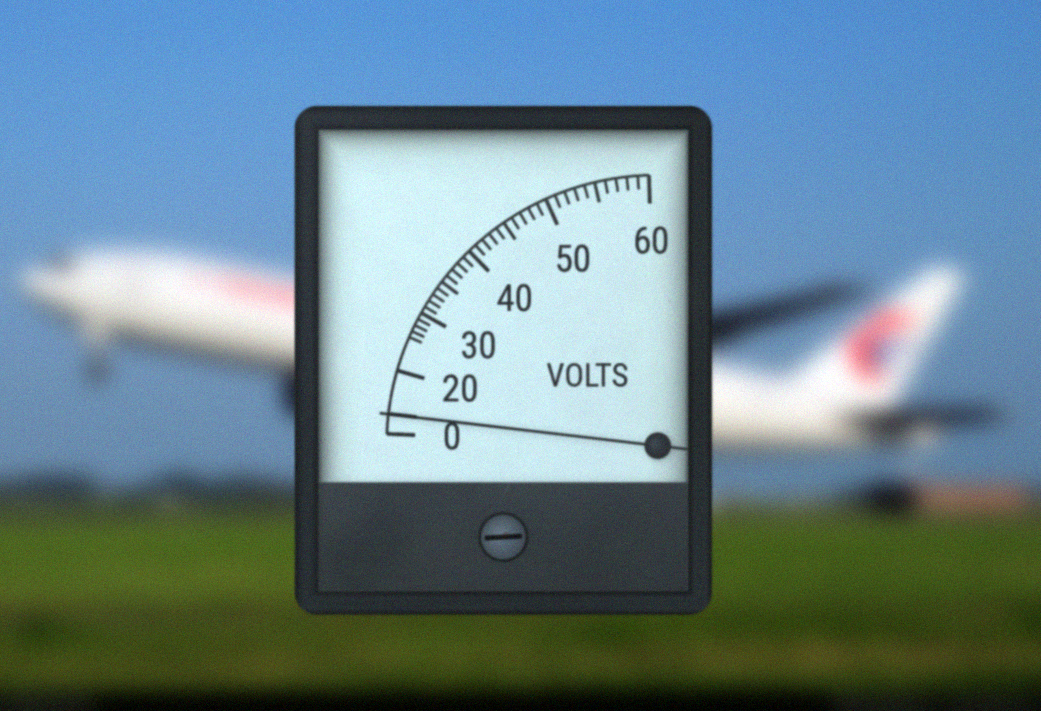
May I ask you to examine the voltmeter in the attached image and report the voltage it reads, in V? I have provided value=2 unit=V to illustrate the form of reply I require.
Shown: value=10 unit=V
